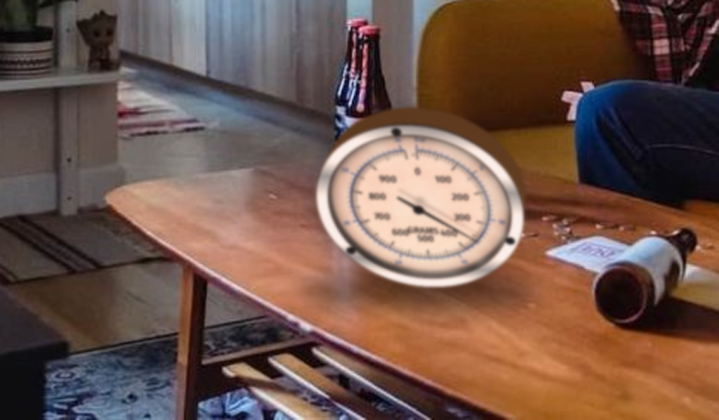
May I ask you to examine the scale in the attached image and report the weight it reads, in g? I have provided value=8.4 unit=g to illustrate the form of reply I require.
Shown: value=350 unit=g
